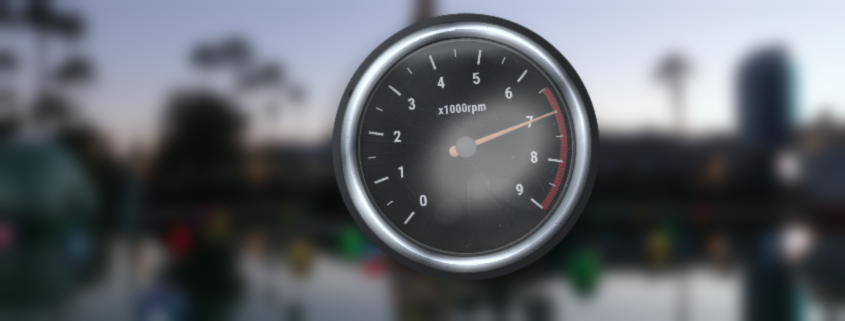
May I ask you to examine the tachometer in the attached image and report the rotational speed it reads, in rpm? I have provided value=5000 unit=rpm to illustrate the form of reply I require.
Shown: value=7000 unit=rpm
